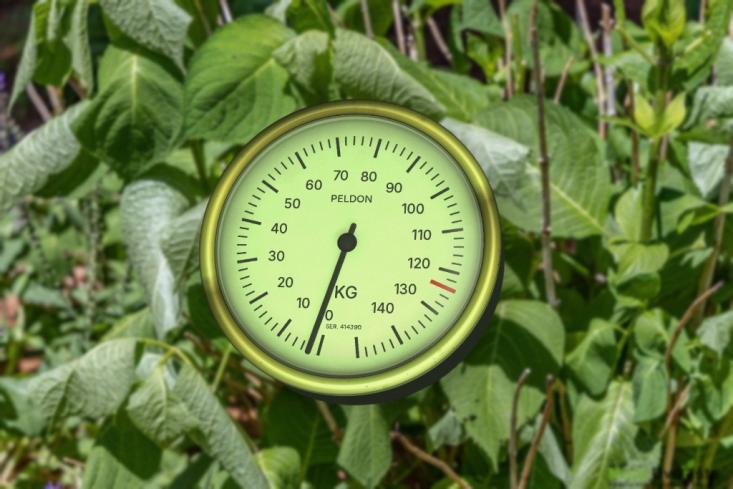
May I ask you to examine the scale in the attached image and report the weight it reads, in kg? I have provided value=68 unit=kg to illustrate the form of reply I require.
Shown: value=2 unit=kg
